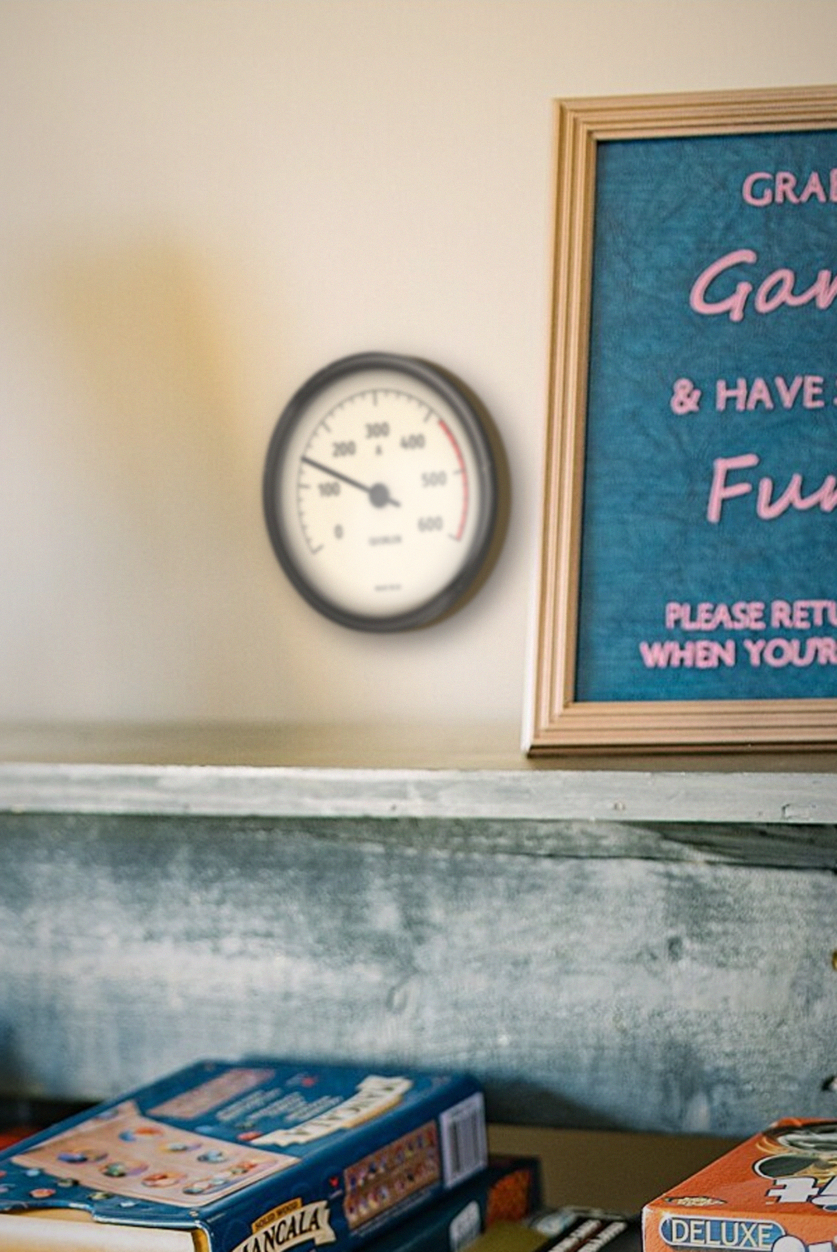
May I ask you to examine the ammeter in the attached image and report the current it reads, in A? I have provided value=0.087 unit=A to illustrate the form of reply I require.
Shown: value=140 unit=A
